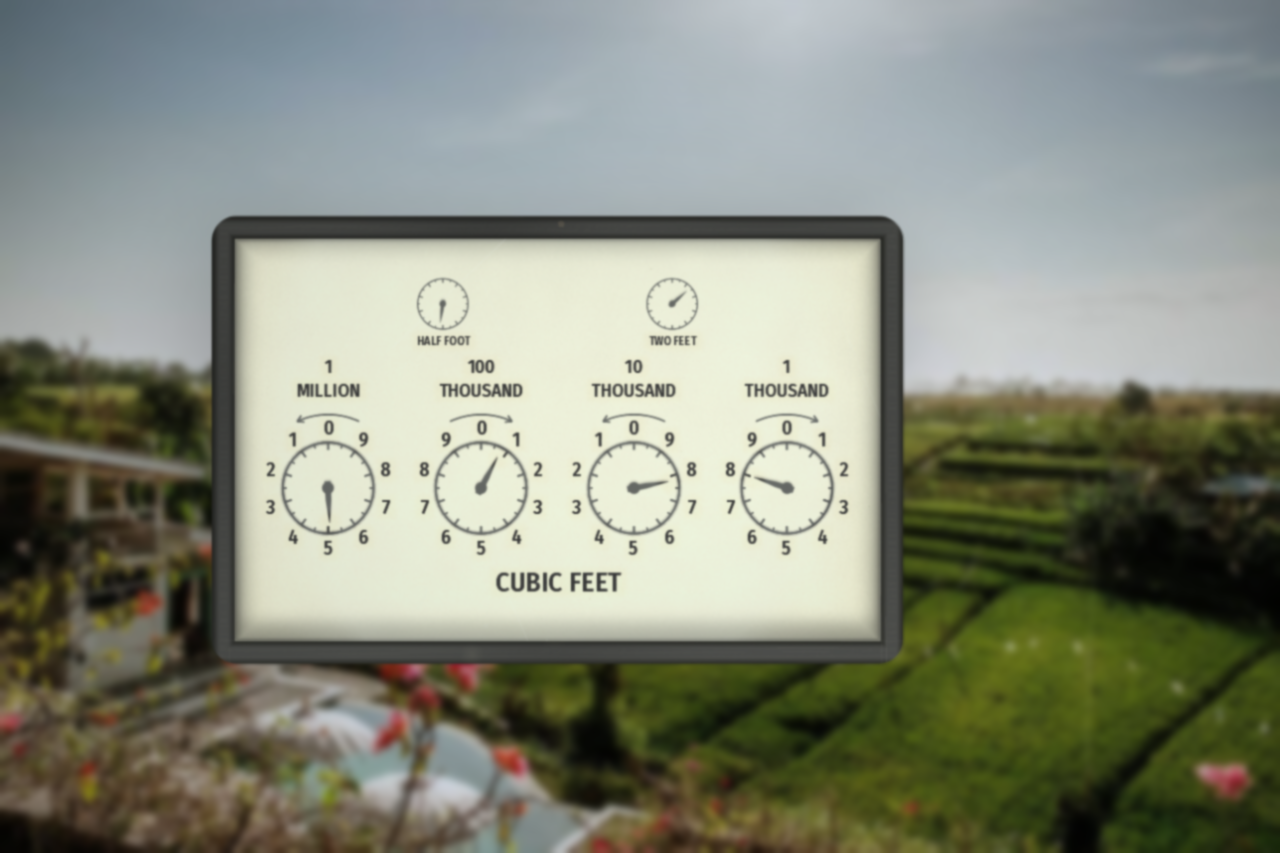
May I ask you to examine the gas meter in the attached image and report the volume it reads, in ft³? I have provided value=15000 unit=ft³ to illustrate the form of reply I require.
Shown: value=507800 unit=ft³
